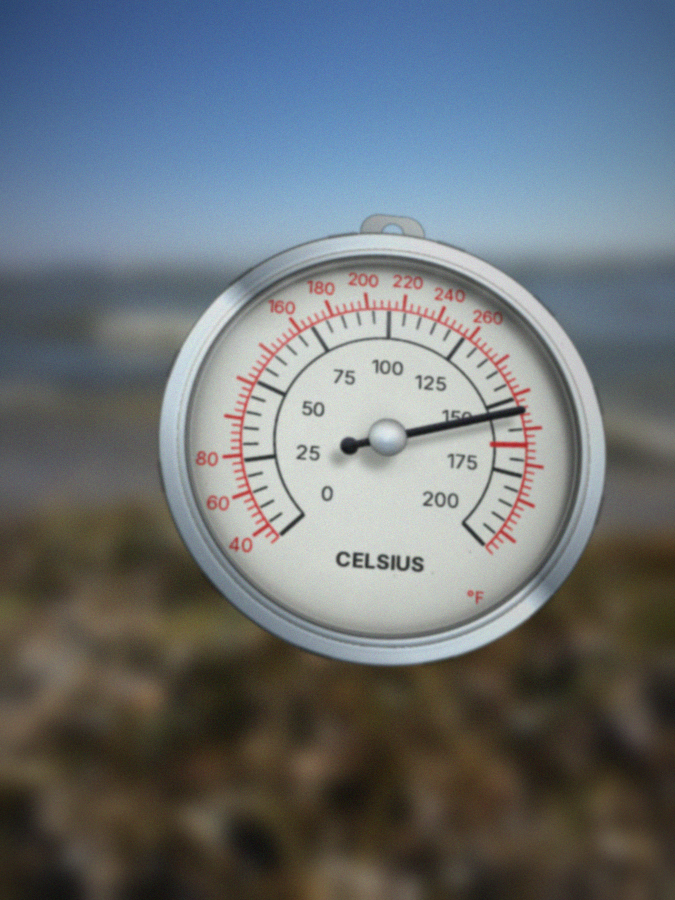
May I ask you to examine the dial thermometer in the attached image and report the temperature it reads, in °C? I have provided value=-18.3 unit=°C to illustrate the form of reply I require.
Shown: value=155 unit=°C
